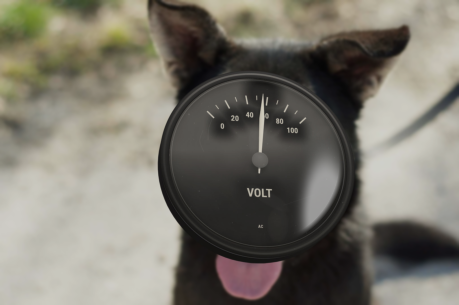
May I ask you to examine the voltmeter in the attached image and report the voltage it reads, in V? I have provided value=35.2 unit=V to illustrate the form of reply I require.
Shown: value=55 unit=V
